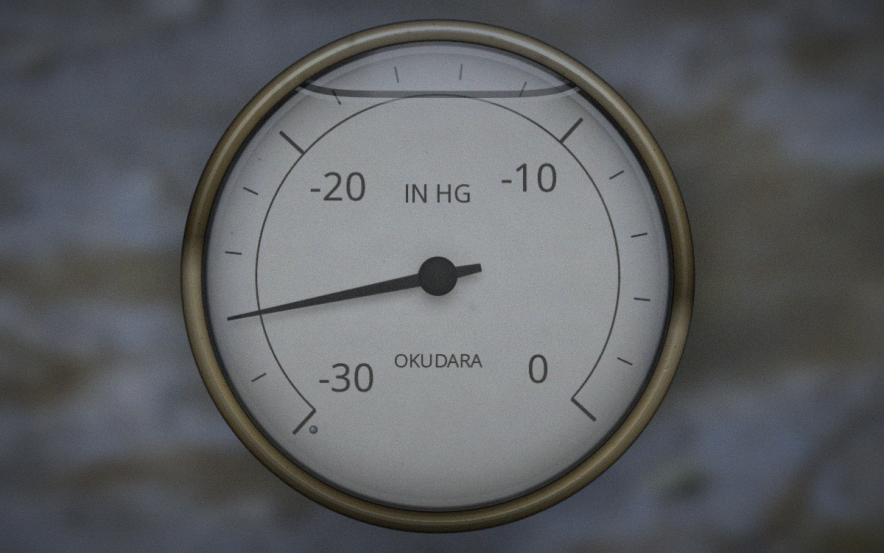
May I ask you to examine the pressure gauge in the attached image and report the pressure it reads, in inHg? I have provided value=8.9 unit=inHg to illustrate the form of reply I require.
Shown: value=-26 unit=inHg
